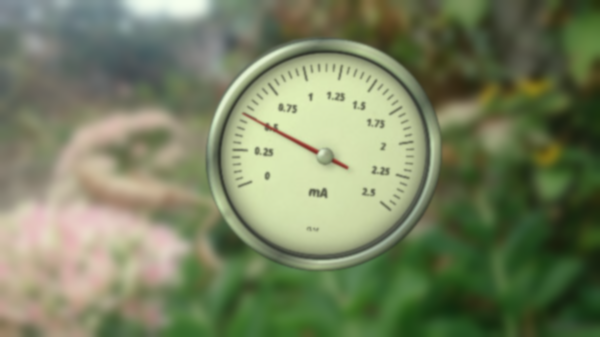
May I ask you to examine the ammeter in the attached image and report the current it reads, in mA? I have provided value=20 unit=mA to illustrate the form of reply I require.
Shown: value=0.5 unit=mA
